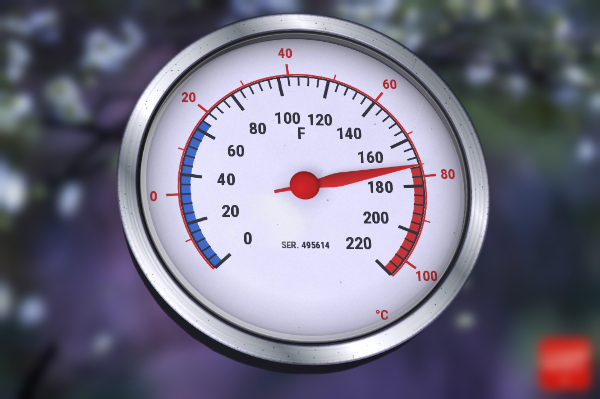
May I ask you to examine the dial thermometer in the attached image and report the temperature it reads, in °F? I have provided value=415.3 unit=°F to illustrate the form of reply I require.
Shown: value=172 unit=°F
